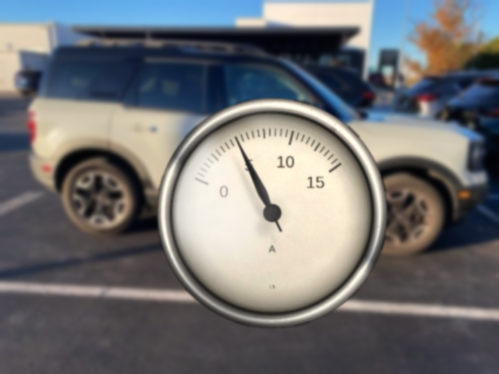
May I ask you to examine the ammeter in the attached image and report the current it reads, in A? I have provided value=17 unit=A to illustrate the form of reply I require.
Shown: value=5 unit=A
